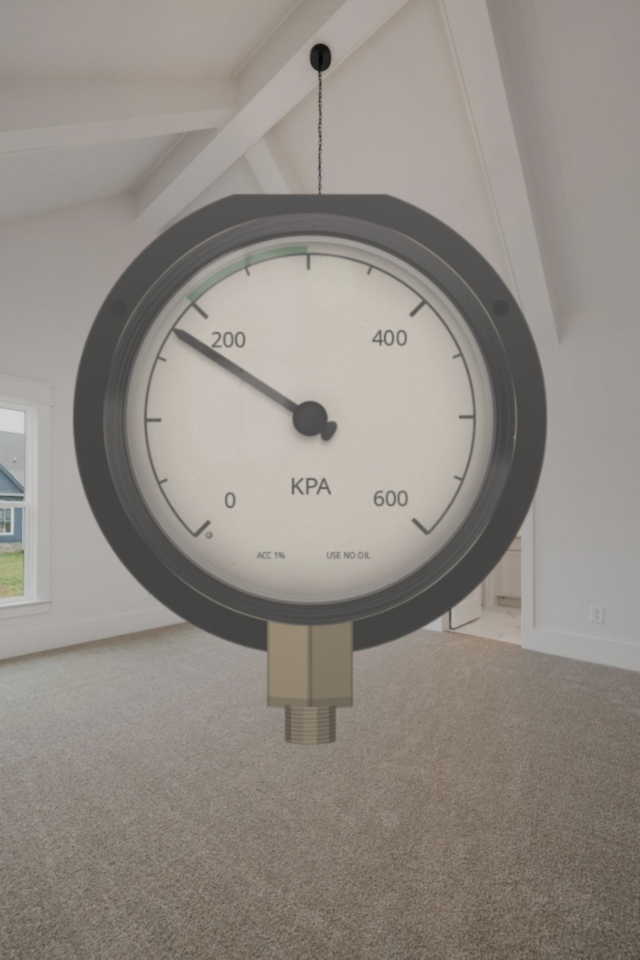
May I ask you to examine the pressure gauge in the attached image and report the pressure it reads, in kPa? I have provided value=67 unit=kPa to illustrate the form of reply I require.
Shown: value=175 unit=kPa
